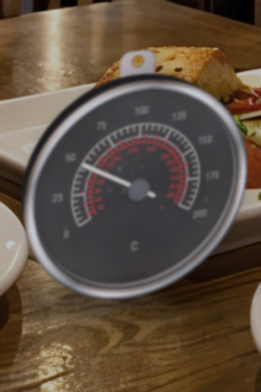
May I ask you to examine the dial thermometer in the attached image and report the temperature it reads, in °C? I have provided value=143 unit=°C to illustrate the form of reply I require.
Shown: value=50 unit=°C
